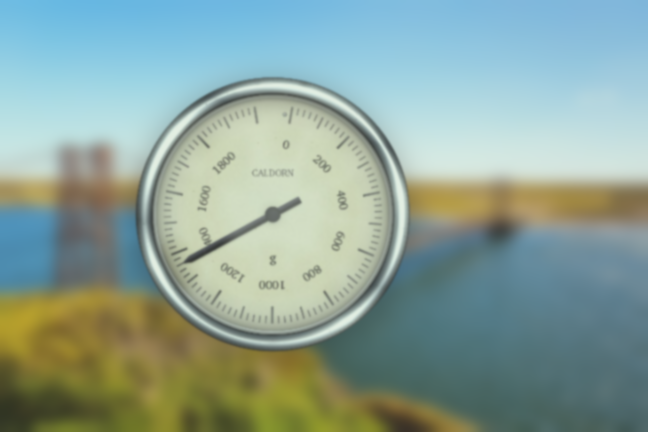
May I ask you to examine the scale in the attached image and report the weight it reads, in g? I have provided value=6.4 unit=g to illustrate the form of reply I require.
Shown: value=1360 unit=g
